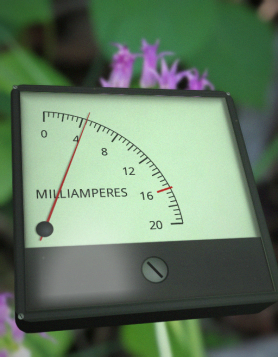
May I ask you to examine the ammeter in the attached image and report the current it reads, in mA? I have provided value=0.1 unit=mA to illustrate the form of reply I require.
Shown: value=4.5 unit=mA
